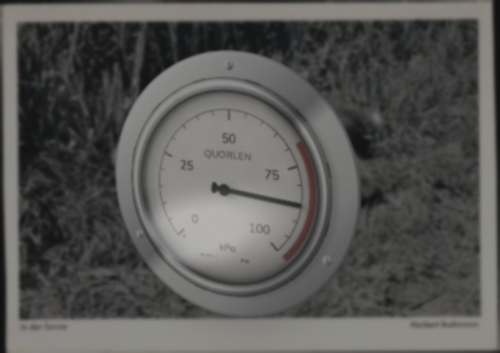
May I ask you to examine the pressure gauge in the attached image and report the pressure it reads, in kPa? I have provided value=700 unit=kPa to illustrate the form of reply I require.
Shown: value=85 unit=kPa
